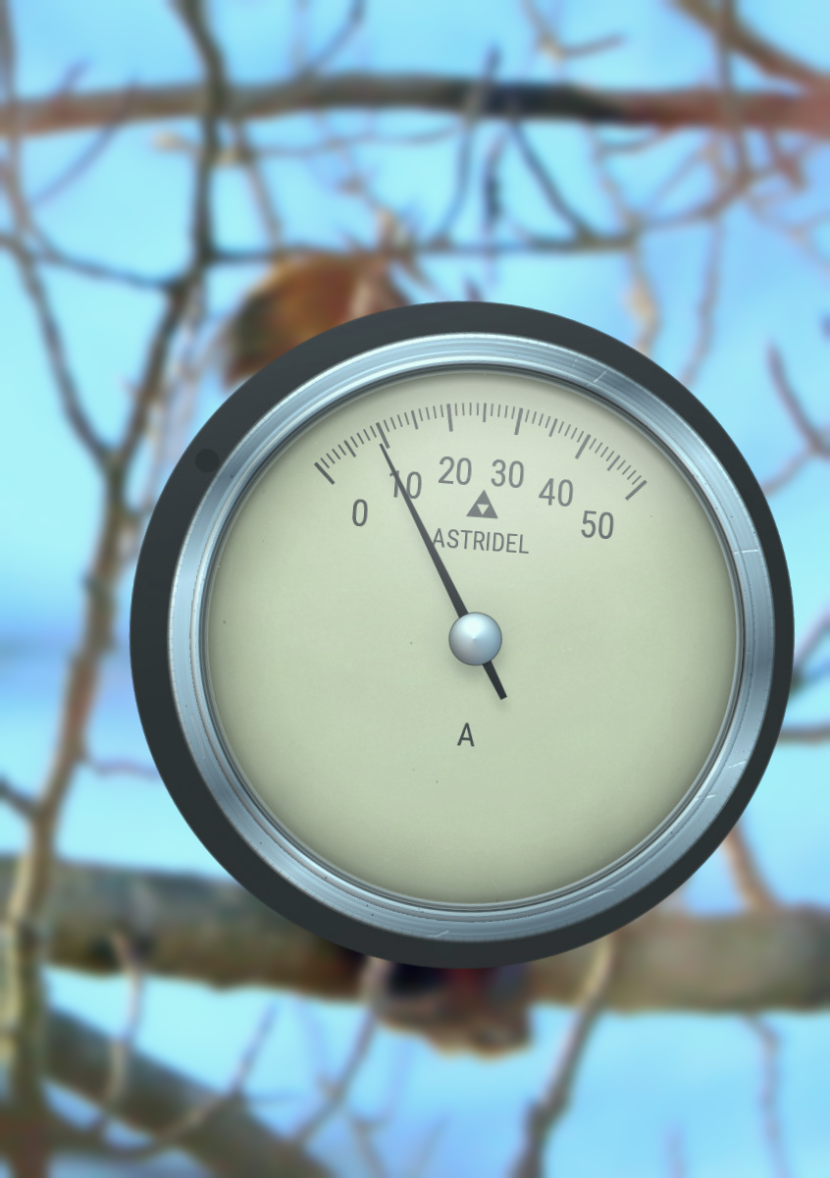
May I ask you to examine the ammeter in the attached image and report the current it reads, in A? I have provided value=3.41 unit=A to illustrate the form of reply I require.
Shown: value=9 unit=A
